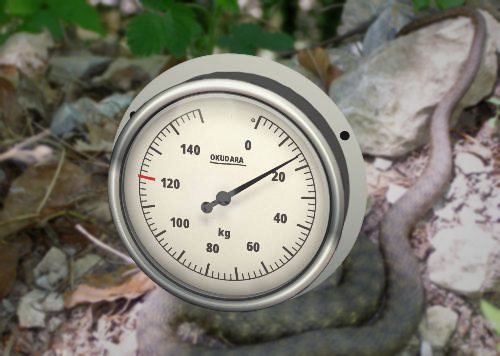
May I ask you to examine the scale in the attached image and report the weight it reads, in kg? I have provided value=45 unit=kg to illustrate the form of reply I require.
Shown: value=16 unit=kg
